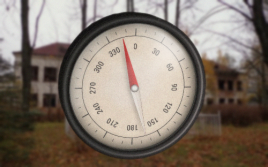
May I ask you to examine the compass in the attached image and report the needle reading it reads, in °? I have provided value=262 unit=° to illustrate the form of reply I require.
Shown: value=345 unit=°
